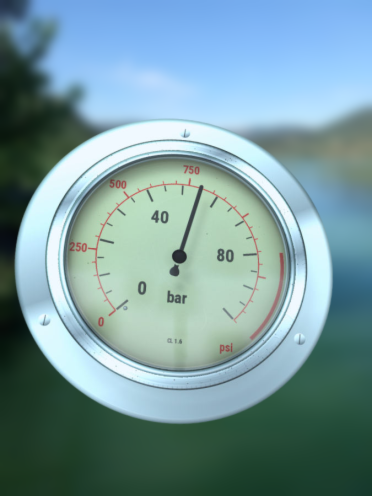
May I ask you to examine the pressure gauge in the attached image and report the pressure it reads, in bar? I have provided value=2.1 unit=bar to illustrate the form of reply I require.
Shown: value=55 unit=bar
